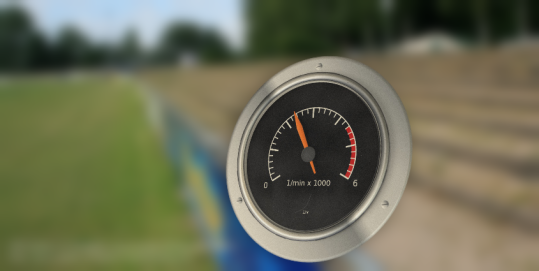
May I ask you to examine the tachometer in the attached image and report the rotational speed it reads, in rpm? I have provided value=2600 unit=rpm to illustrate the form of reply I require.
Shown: value=2400 unit=rpm
